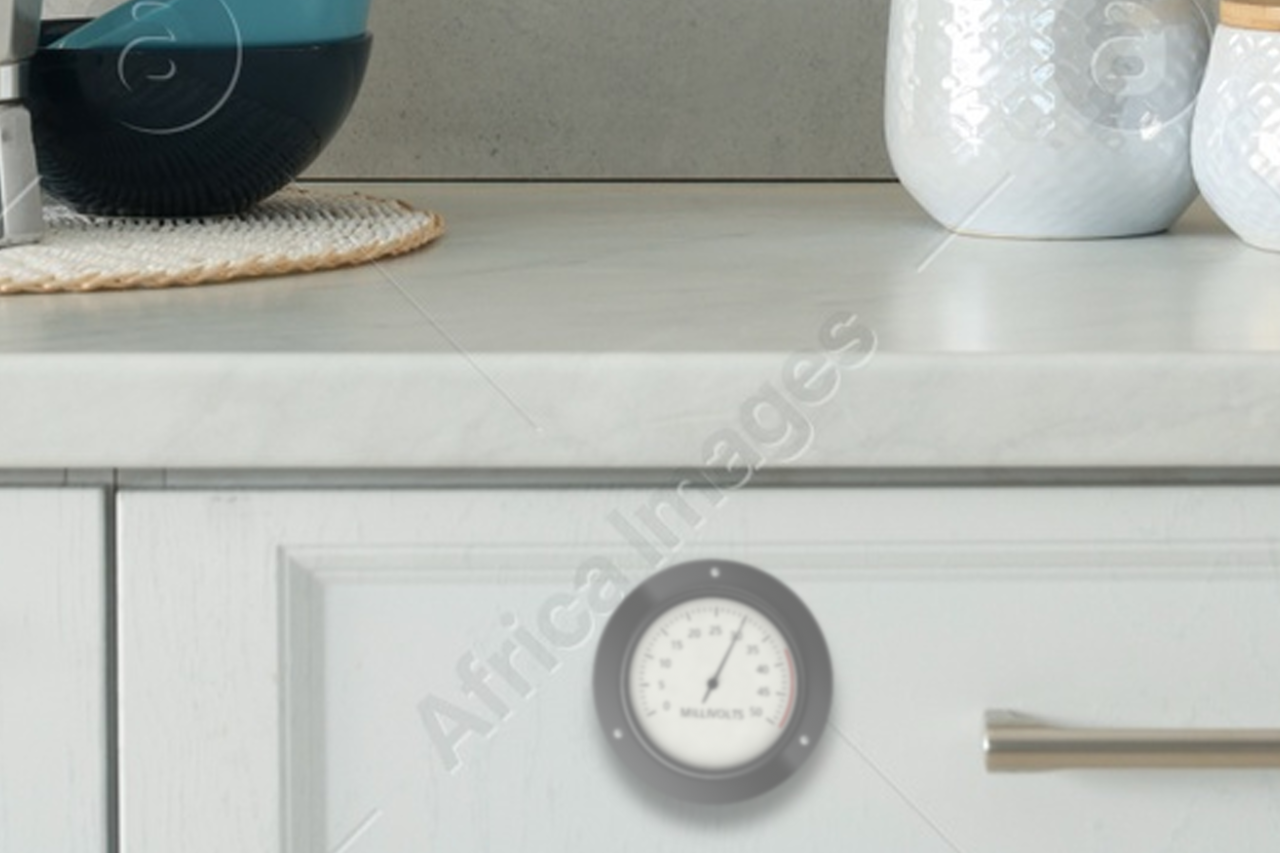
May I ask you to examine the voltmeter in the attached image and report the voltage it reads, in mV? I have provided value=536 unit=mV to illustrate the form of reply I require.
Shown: value=30 unit=mV
